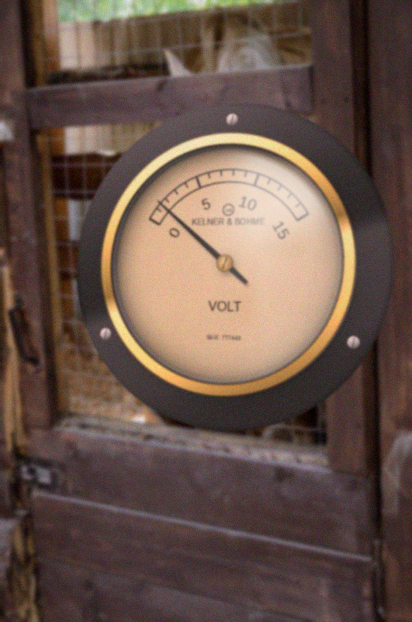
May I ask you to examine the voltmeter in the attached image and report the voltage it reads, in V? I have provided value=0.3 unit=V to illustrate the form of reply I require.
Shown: value=1.5 unit=V
